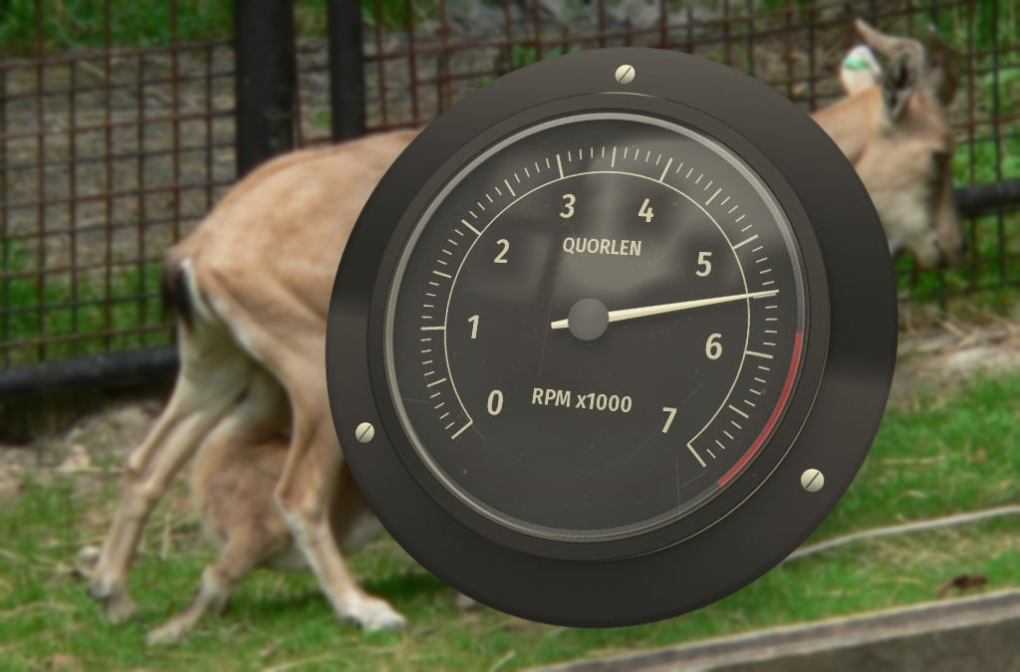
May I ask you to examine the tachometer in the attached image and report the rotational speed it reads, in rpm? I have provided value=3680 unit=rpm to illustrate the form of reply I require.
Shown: value=5500 unit=rpm
